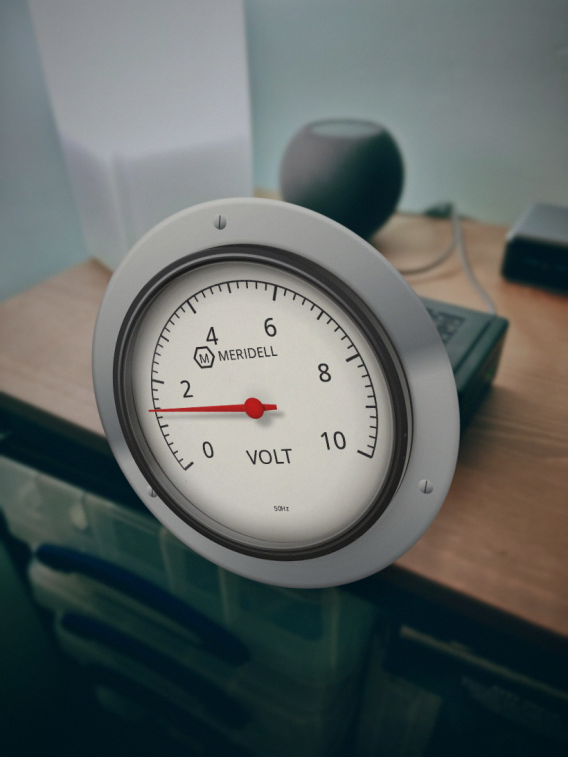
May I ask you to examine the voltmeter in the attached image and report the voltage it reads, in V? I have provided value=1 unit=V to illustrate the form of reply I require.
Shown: value=1.4 unit=V
